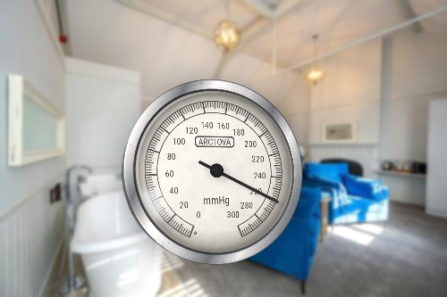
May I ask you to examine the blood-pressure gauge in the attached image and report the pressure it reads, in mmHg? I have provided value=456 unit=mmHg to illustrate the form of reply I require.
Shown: value=260 unit=mmHg
